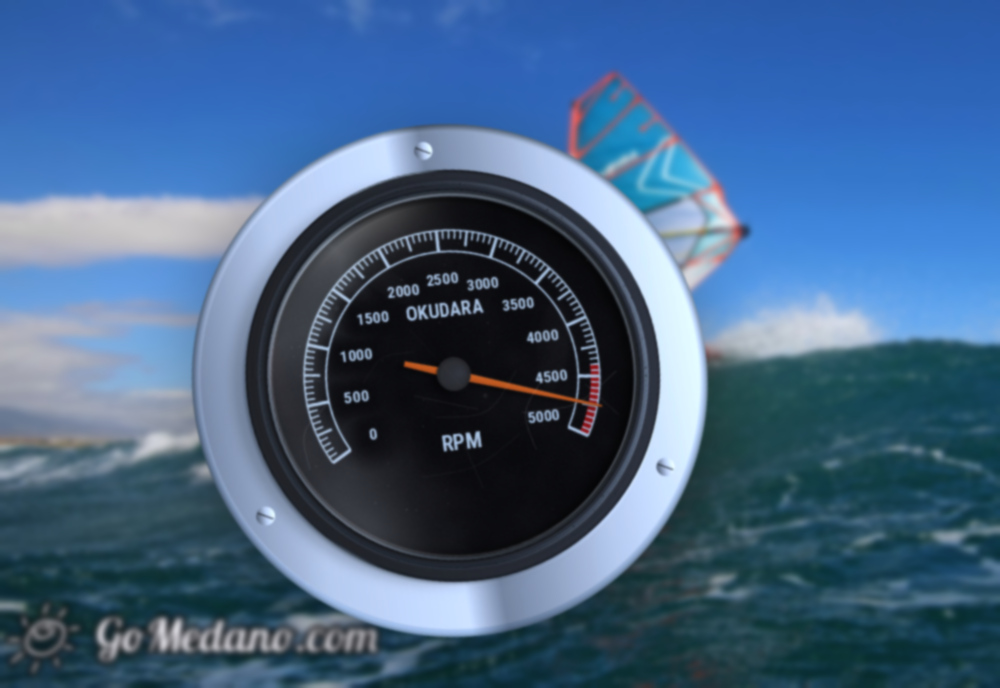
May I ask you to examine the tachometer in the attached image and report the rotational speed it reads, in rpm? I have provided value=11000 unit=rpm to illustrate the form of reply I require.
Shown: value=4750 unit=rpm
